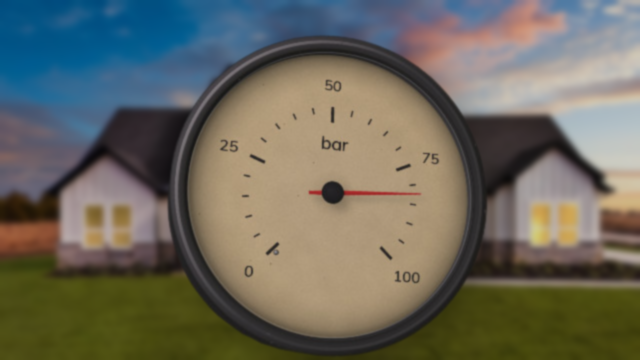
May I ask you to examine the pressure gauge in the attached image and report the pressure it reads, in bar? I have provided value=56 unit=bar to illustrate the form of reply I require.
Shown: value=82.5 unit=bar
